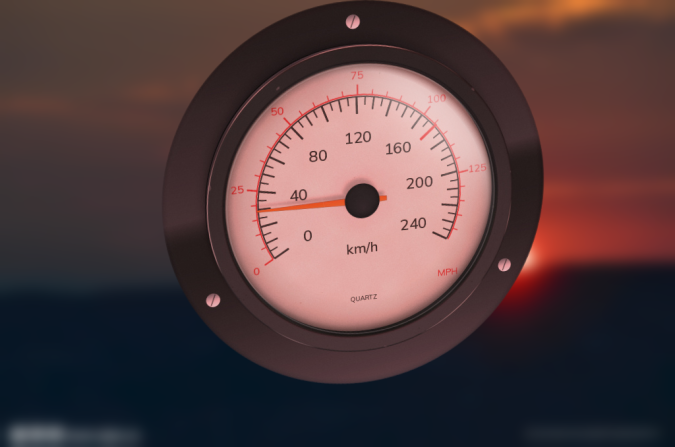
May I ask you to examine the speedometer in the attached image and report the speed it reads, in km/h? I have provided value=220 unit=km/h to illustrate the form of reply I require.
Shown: value=30 unit=km/h
